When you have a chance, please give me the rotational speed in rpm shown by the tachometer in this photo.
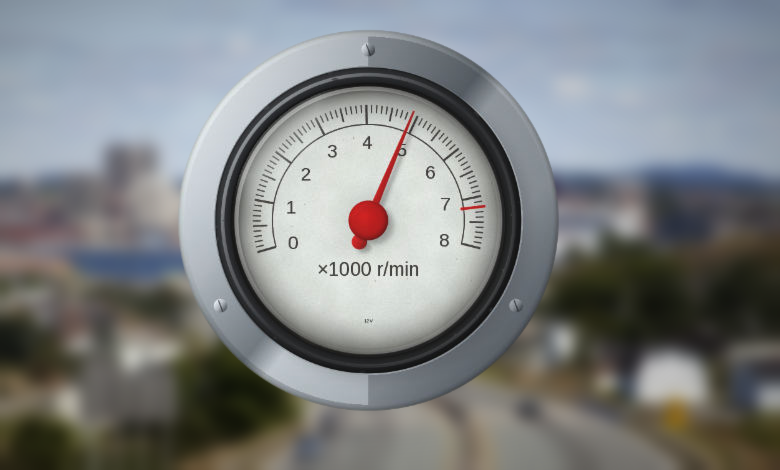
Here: 4900 rpm
